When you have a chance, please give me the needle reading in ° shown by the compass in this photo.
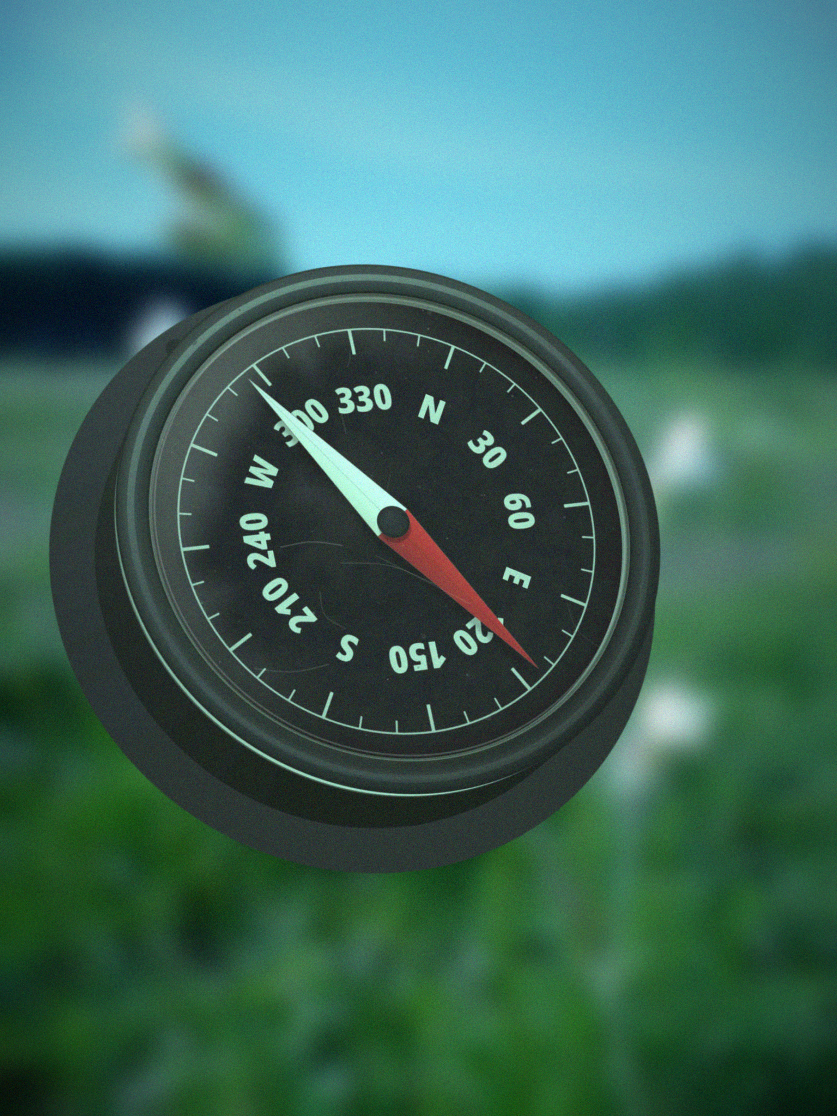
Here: 115 °
